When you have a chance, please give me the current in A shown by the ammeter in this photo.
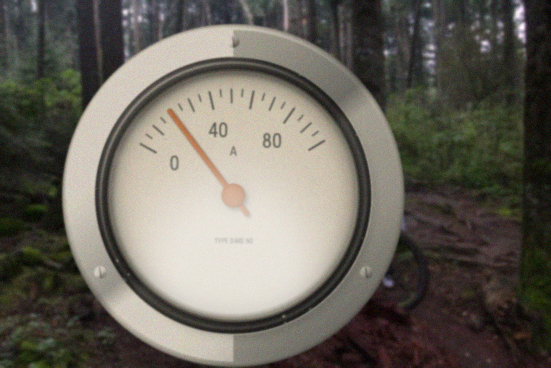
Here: 20 A
